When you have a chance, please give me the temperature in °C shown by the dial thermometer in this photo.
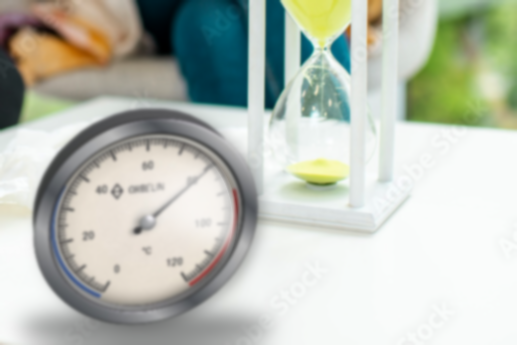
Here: 80 °C
